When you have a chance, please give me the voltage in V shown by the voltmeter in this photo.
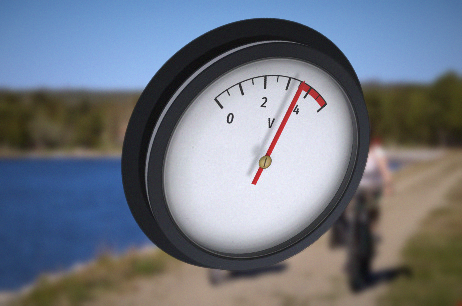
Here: 3.5 V
